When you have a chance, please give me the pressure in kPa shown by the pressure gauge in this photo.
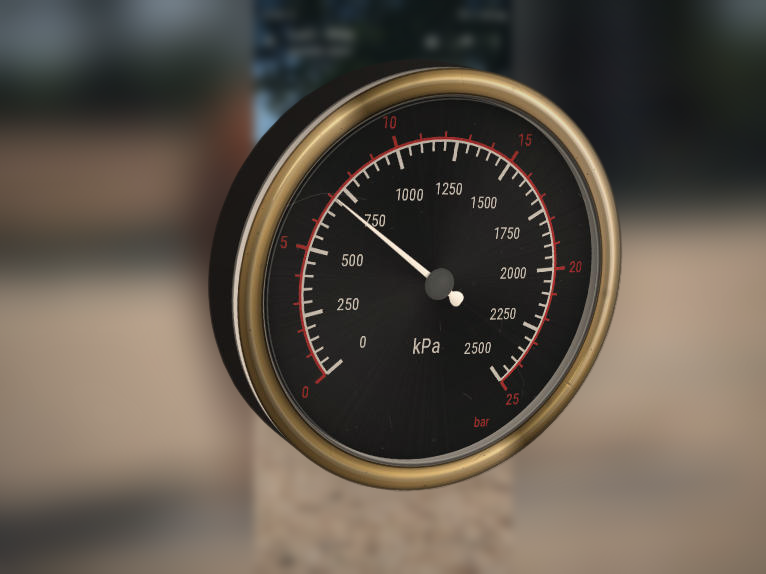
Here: 700 kPa
